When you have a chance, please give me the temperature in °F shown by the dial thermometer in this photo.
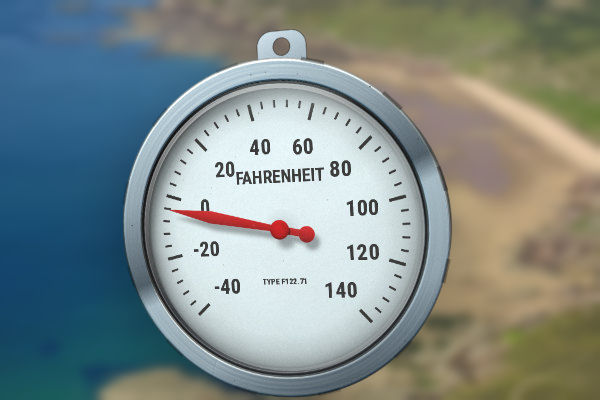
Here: -4 °F
